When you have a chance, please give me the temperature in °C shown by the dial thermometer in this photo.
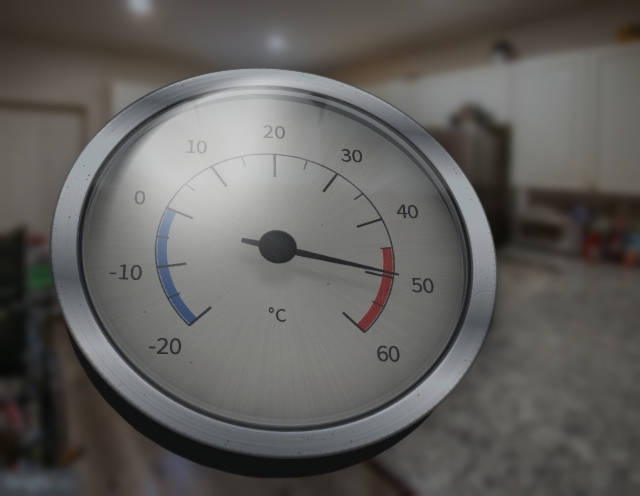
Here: 50 °C
